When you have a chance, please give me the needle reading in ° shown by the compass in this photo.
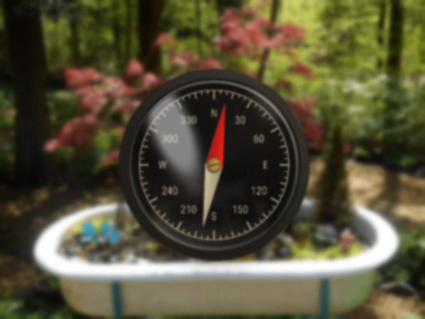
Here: 10 °
